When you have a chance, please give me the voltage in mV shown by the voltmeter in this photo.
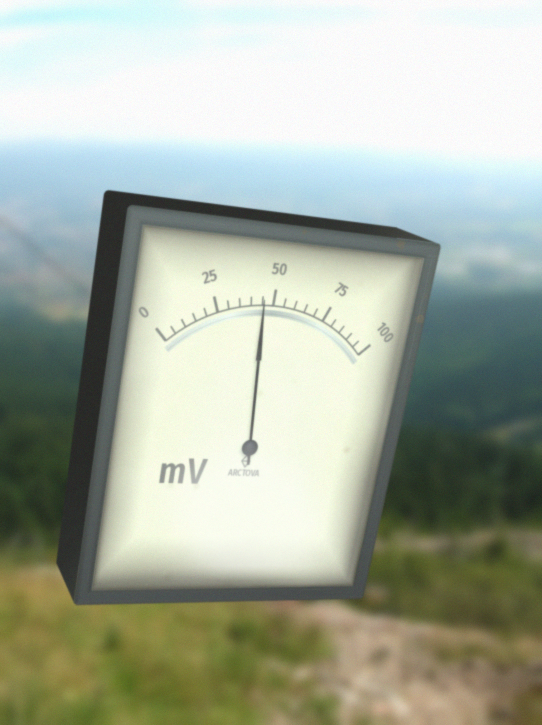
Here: 45 mV
